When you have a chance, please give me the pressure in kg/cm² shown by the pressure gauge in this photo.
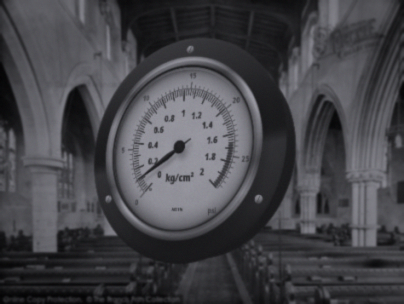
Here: 0.1 kg/cm²
